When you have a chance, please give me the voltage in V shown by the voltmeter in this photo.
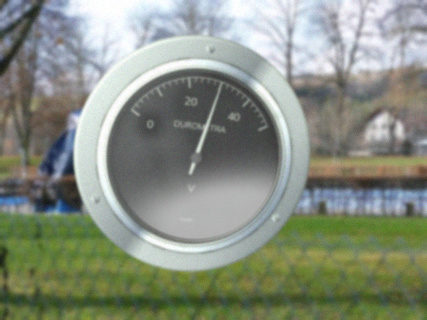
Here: 30 V
